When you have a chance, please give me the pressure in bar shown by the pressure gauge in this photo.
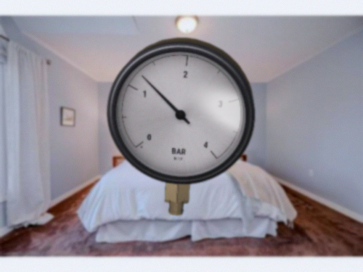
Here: 1.25 bar
